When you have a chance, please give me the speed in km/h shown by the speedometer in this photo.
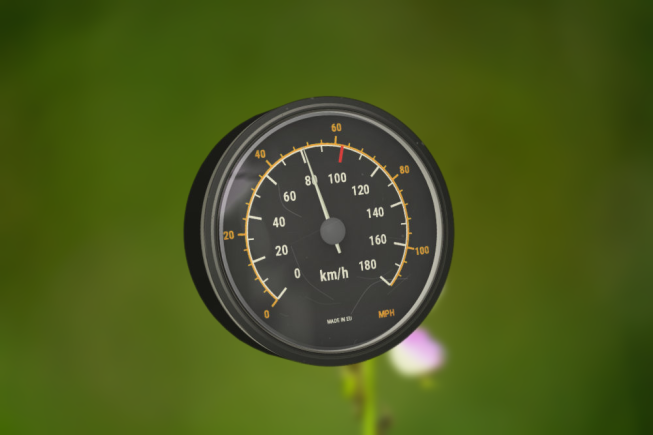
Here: 80 km/h
